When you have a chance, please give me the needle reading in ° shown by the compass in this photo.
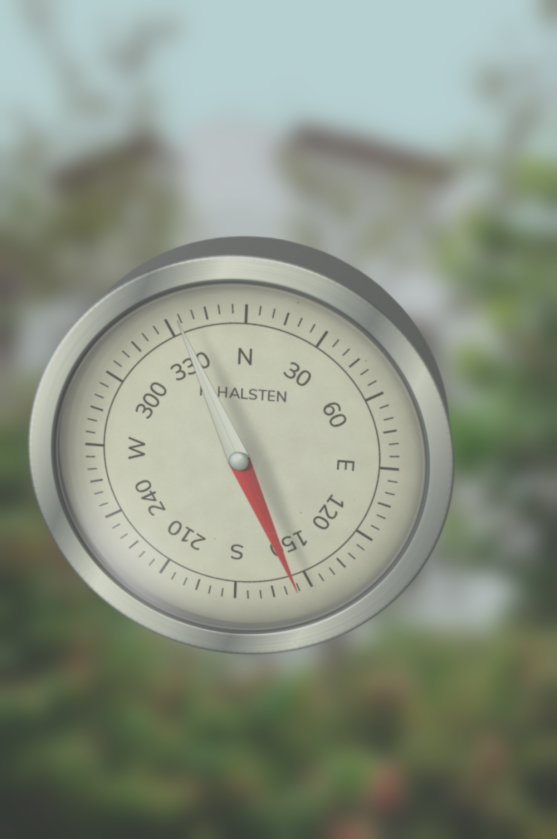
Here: 155 °
